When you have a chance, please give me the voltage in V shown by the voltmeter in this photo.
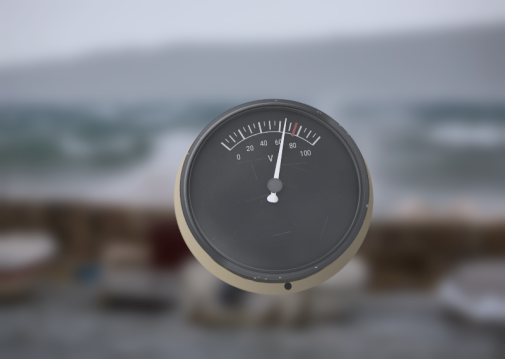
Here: 65 V
